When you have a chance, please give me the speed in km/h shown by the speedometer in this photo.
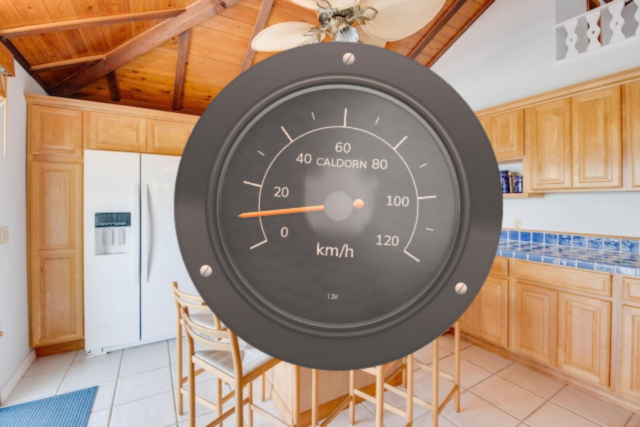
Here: 10 km/h
